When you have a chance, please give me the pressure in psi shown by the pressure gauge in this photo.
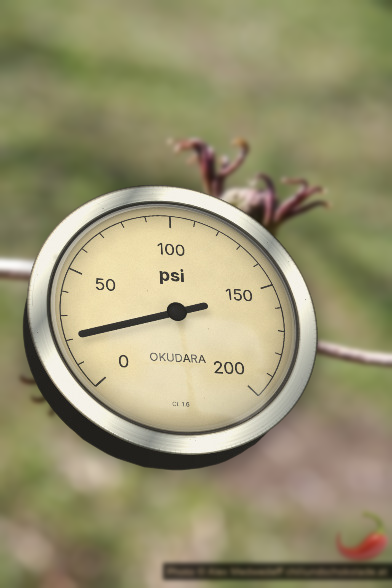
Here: 20 psi
